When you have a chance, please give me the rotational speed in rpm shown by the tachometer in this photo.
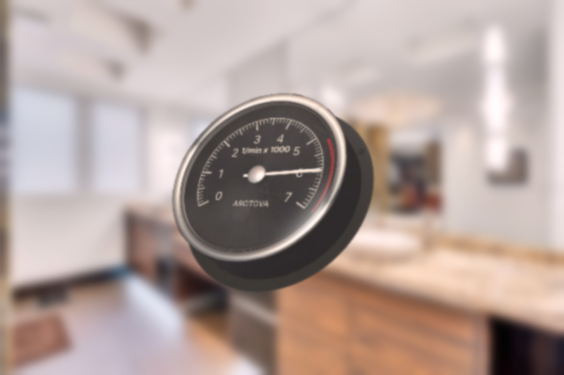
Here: 6000 rpm
